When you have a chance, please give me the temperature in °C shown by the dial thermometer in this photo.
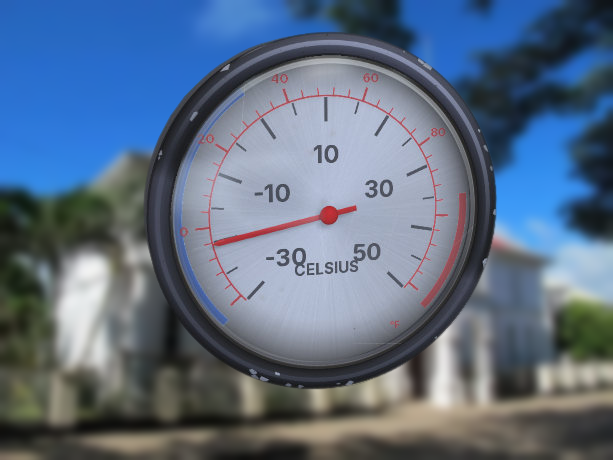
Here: -20 °C
